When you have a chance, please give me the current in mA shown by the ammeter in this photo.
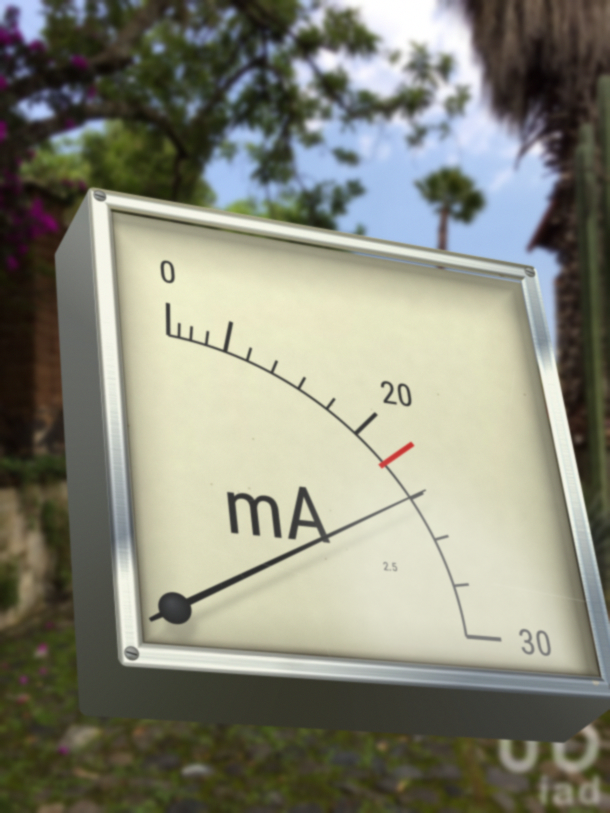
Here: 24 mA
